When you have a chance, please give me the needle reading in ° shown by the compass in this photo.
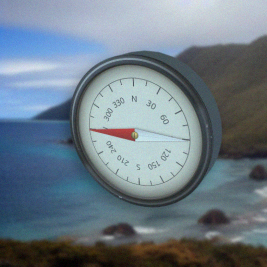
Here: 270 °
